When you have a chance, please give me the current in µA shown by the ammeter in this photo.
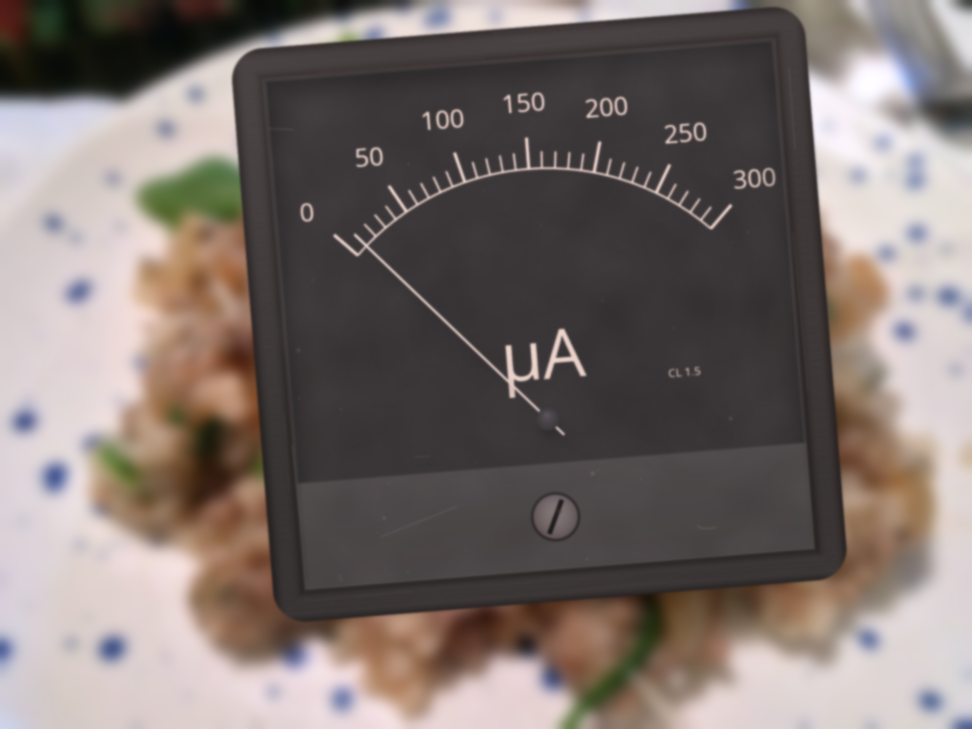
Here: 10 µA
